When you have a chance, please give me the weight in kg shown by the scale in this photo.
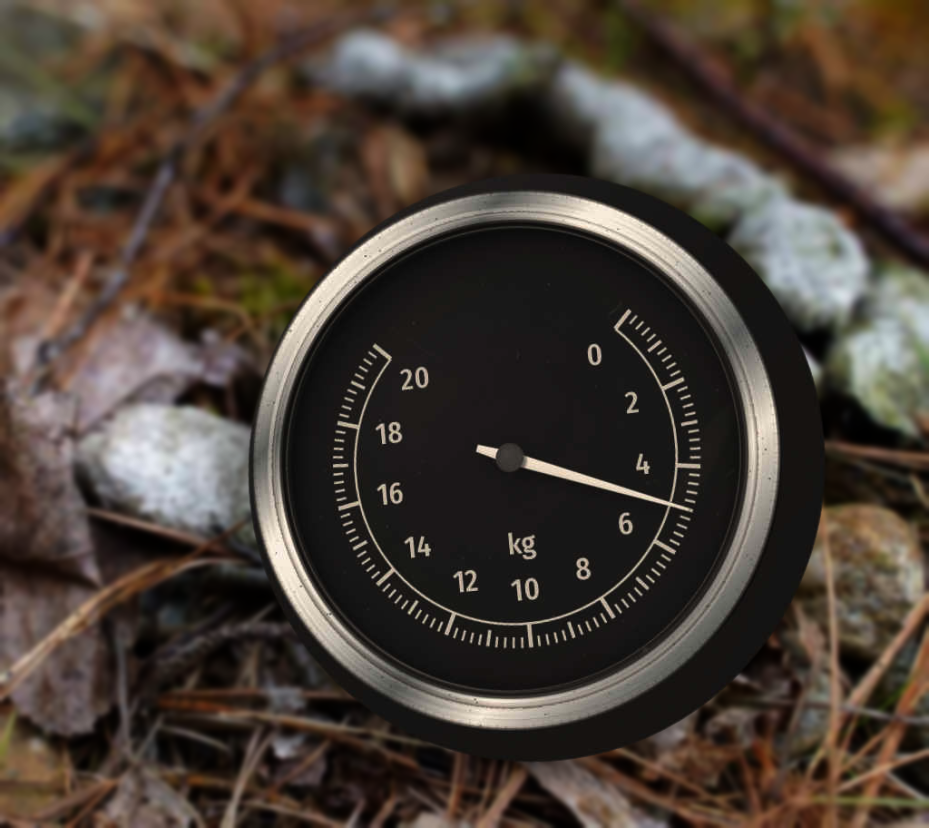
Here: 5 kg
